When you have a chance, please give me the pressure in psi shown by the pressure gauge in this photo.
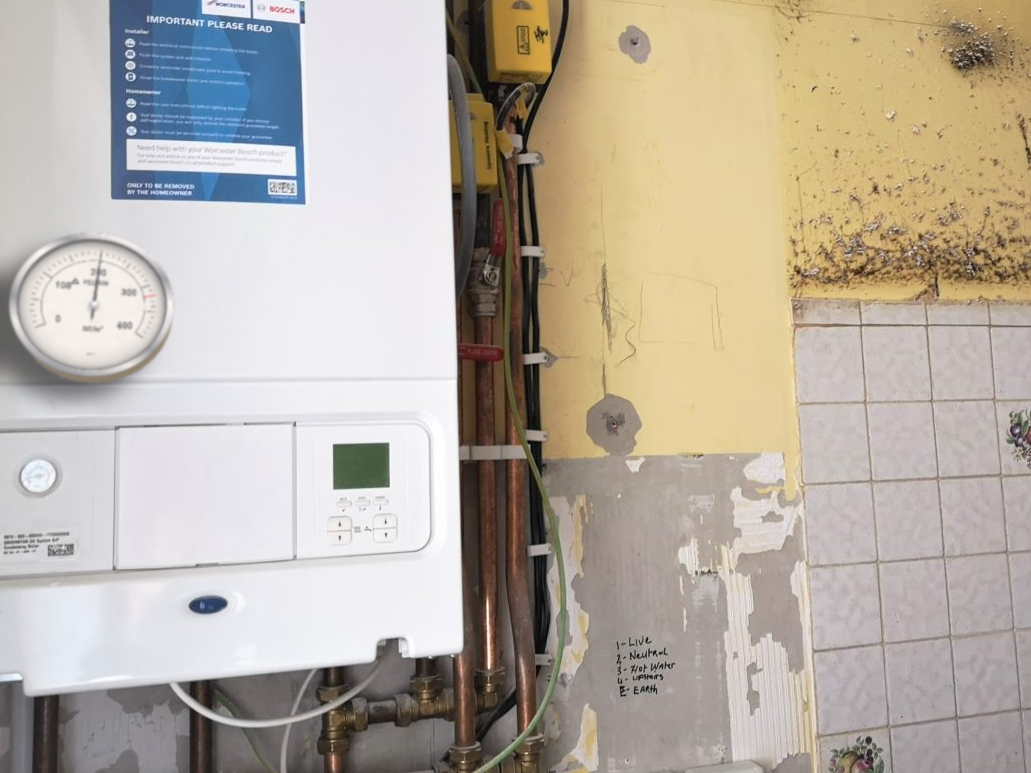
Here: 200 psi
